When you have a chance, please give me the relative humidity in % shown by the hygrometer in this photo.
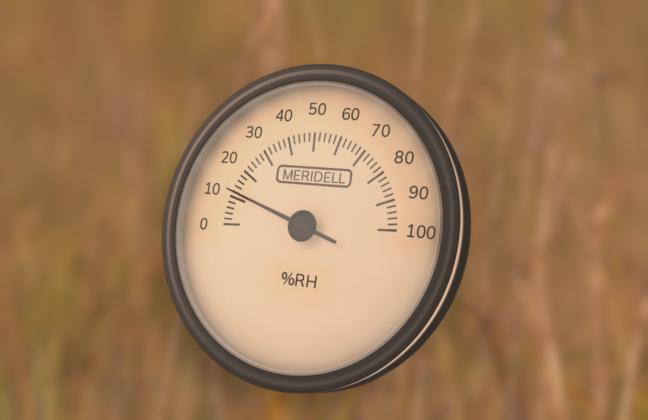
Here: 12 %
